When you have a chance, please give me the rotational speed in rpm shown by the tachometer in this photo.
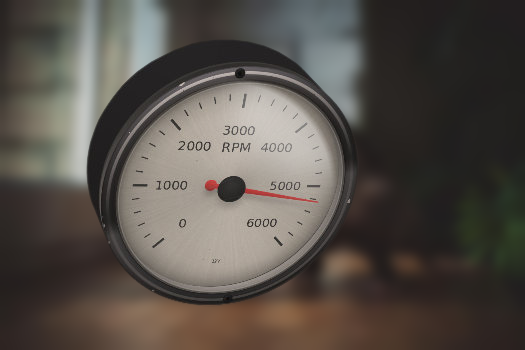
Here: 5200 rpm
